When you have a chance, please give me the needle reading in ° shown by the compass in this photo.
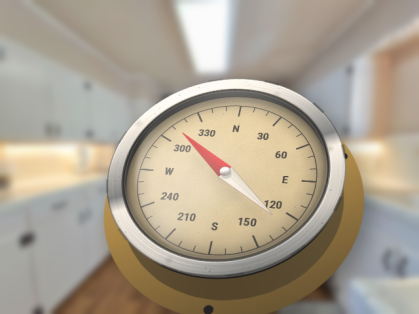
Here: 310 °
